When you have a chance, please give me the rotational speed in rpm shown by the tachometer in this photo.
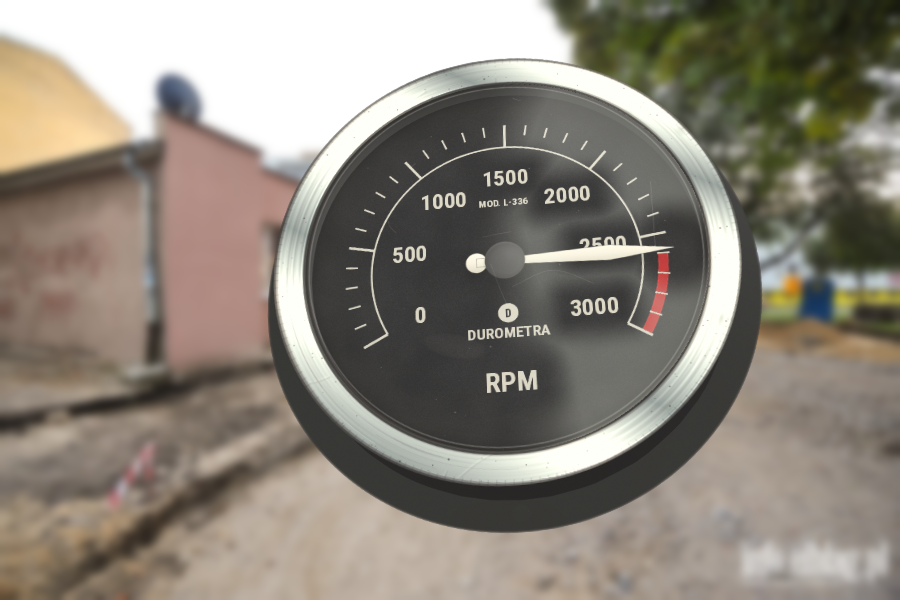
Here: 2600 rpm
